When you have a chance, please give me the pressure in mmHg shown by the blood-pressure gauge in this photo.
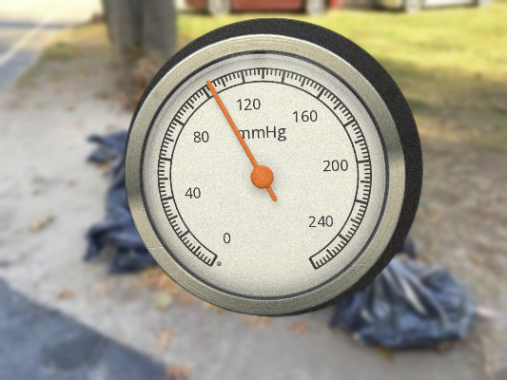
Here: 104 mmHg
